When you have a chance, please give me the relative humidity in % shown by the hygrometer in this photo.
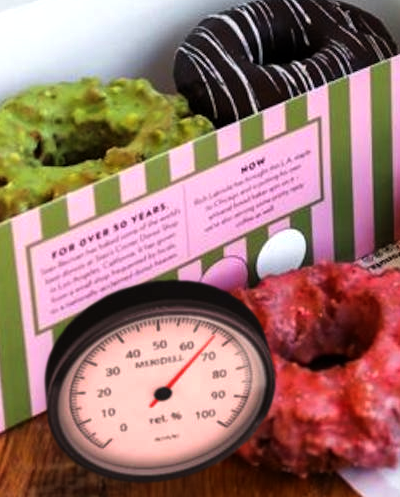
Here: 65 %
